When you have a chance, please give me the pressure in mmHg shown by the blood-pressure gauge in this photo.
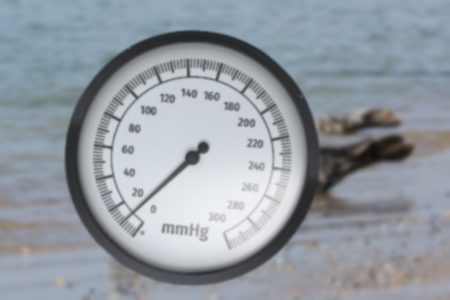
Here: 10 mmHg
